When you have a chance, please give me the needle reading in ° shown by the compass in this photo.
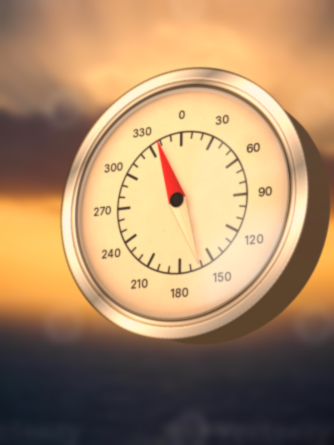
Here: 340 °
